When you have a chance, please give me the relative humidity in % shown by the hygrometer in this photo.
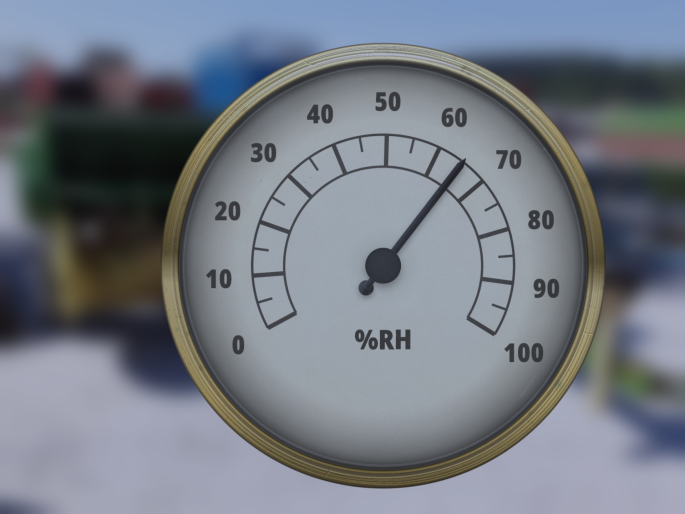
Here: 65 %
